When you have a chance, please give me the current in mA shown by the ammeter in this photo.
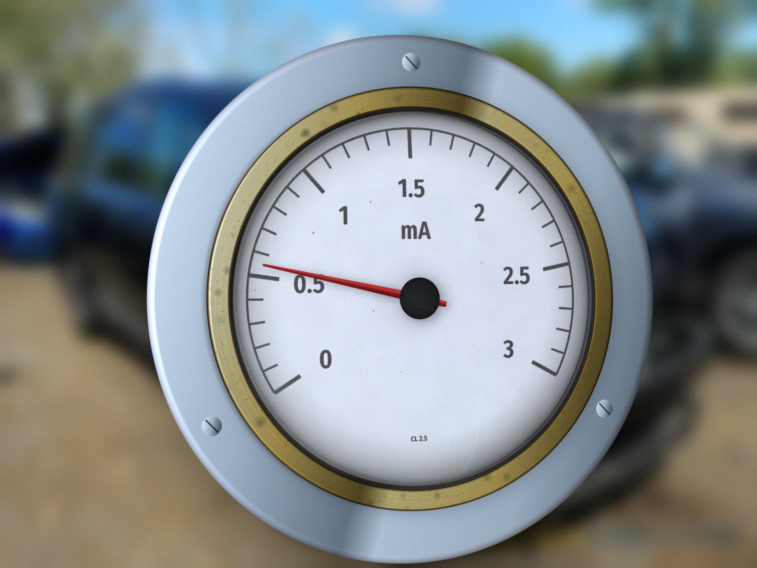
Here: 0.55 mA
